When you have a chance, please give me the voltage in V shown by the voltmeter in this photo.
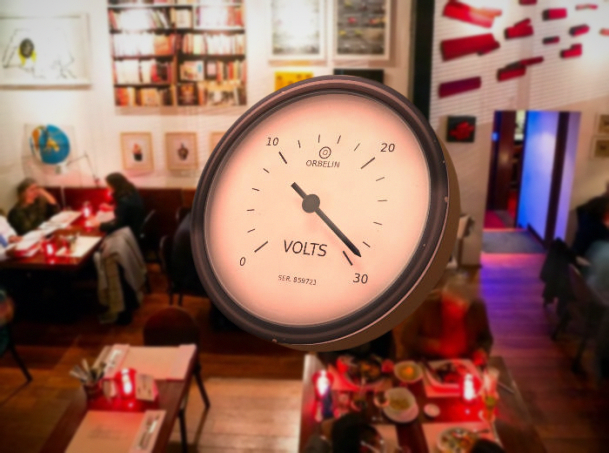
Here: 29 V
